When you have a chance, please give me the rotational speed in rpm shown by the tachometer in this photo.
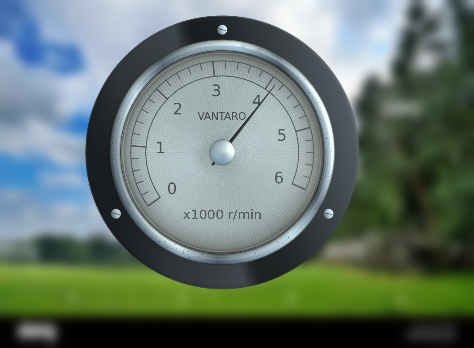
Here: 4100 rpm
